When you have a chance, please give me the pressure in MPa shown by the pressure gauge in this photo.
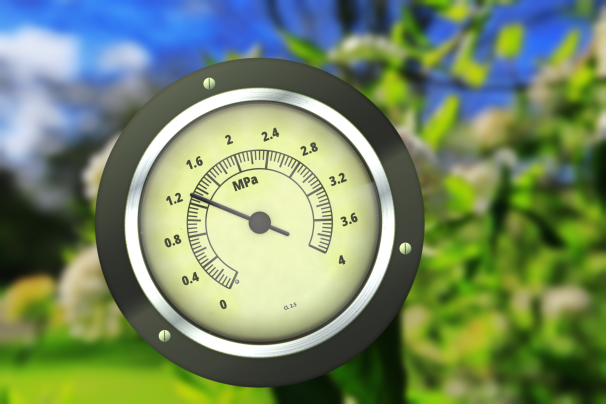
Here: 1.3 MPa
